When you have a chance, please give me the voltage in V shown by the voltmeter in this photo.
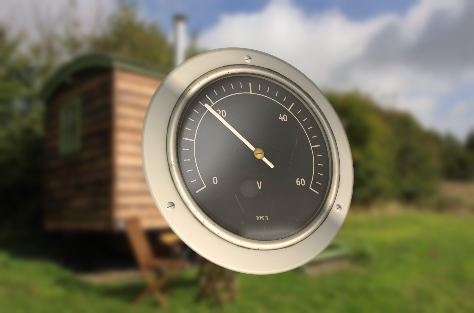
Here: 18 V
